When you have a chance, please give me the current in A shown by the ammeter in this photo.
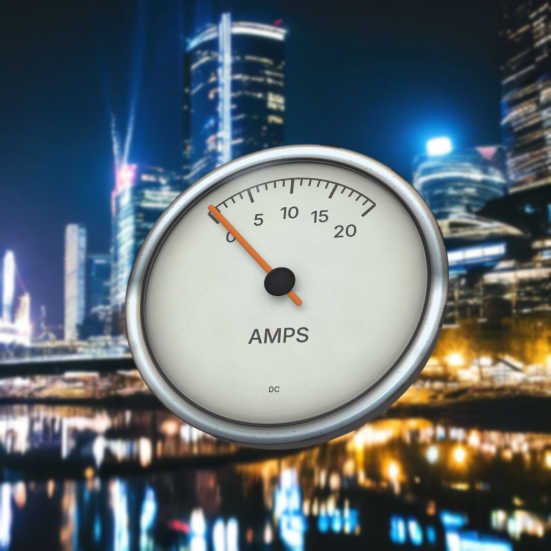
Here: 0.5 A
